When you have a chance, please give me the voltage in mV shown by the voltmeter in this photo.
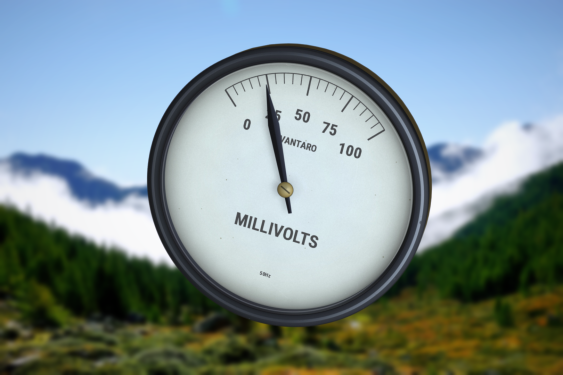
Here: 25 mV
